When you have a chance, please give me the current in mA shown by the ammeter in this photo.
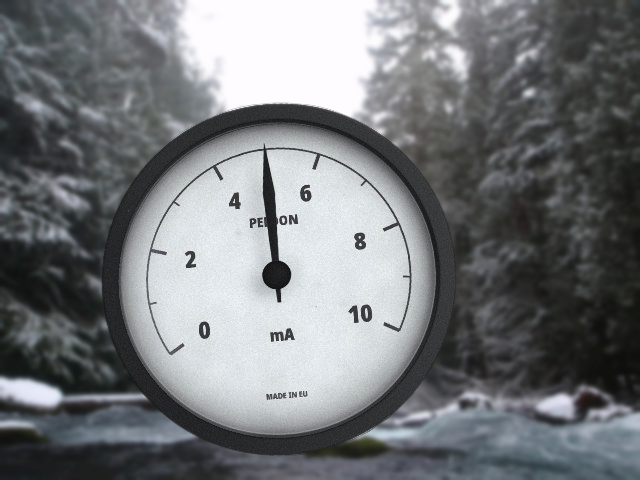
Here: 5 mA
